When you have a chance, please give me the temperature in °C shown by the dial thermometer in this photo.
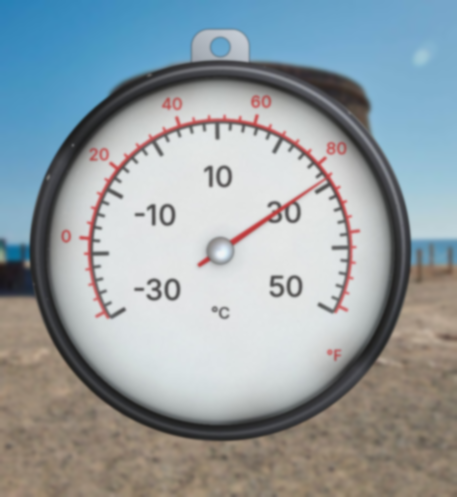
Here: 29 °C
